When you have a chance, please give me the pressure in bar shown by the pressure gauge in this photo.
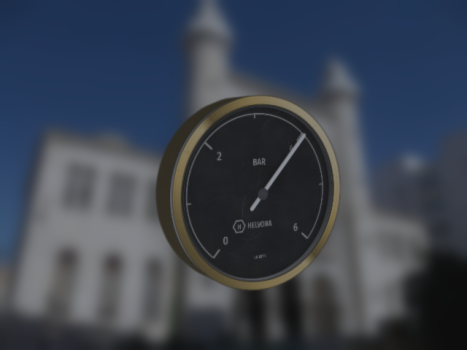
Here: 4 bar
